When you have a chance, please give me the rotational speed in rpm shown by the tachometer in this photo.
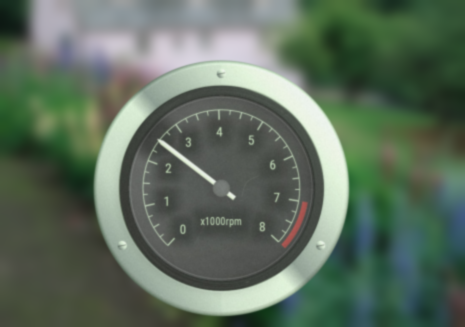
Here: 2500 rpm
